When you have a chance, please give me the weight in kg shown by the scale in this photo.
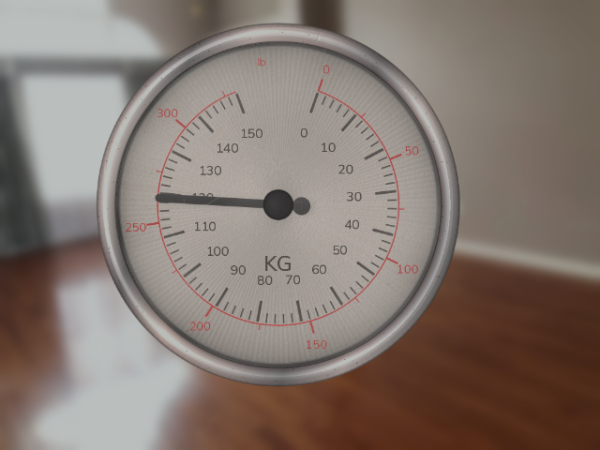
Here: 119 kg
